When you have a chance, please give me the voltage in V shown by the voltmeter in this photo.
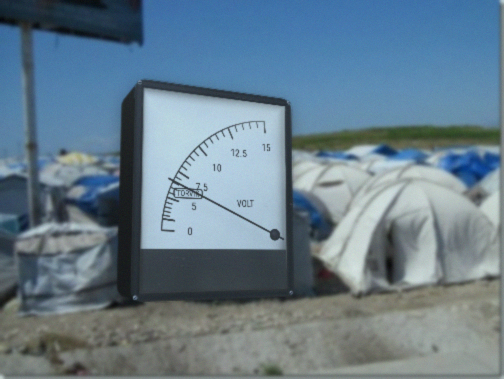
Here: 6.5 V
